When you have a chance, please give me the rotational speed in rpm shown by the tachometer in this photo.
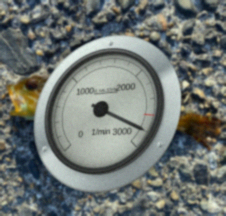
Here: 2800 rpm
